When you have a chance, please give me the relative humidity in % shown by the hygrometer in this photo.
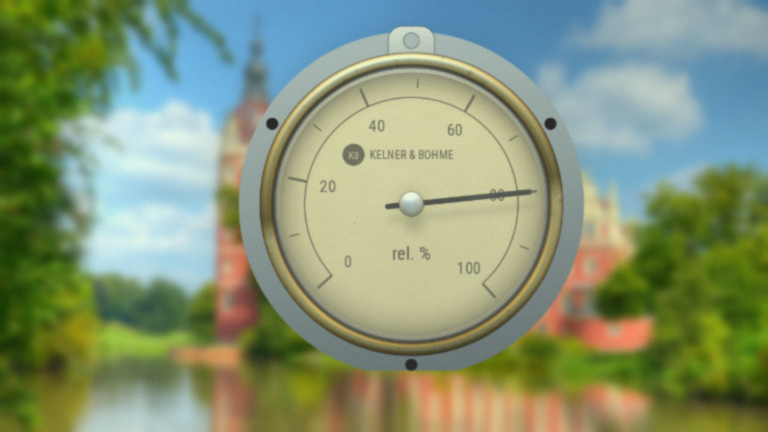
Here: 80 %
